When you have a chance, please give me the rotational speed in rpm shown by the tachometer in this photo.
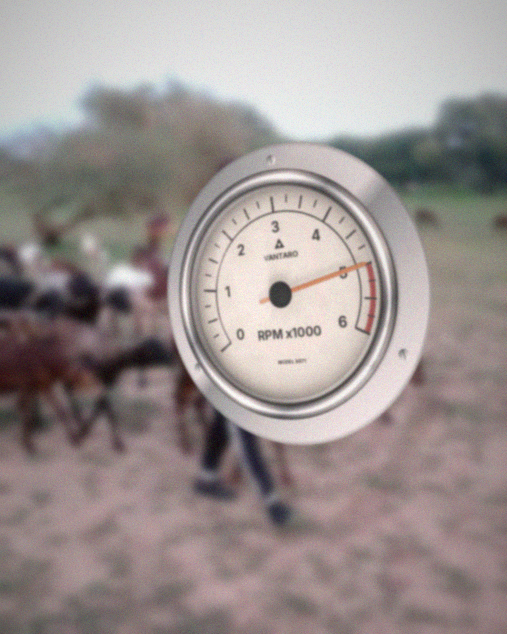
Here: 5000 rpm
